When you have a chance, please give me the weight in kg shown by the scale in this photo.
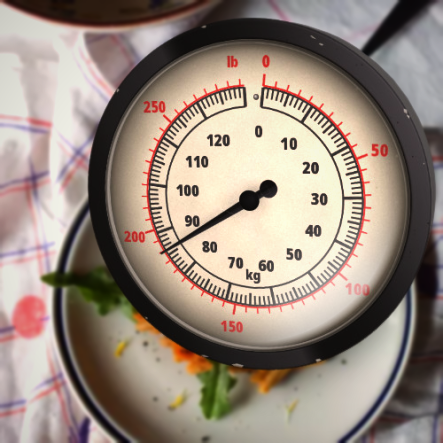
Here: 86 kg
